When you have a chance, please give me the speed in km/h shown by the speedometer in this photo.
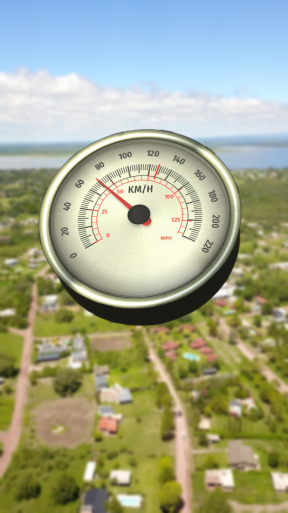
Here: 70 km/h
